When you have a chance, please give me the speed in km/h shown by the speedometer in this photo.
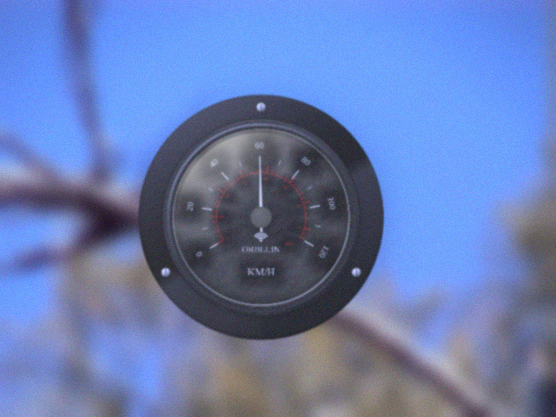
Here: 60 km/h
